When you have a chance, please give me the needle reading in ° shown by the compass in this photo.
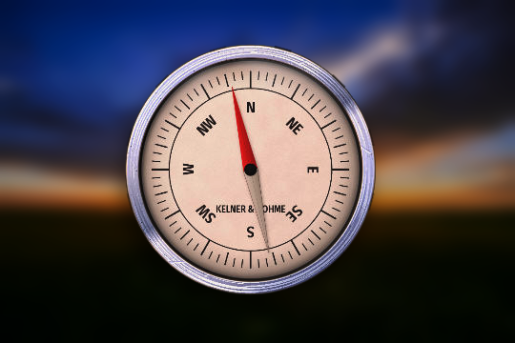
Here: 347.5 °
